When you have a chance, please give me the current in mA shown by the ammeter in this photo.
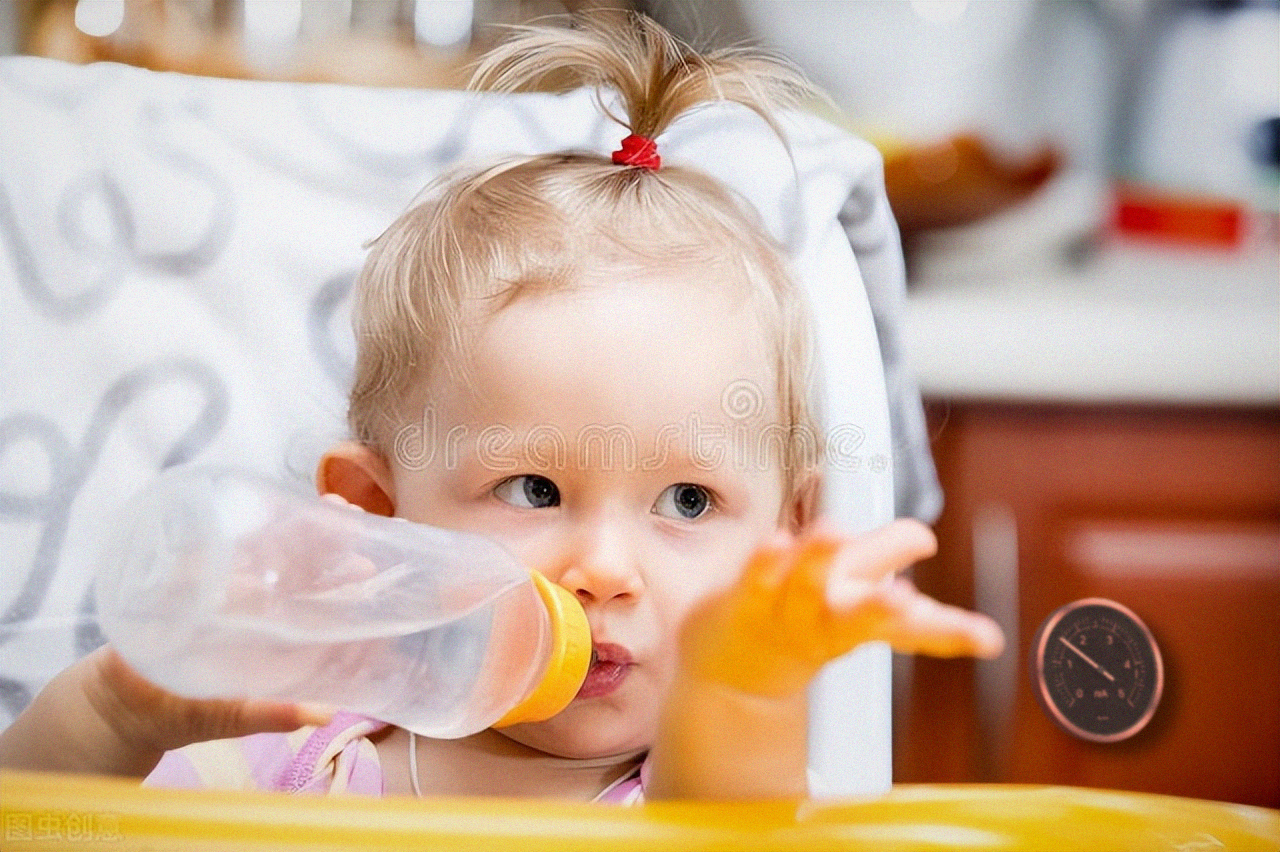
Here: 1.5 mA
